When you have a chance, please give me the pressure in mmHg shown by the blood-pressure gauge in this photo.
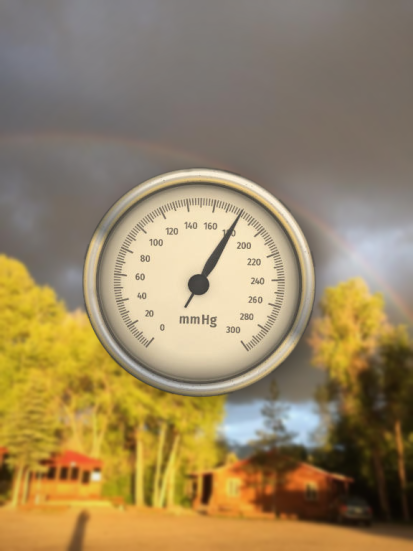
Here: 180 mmHg
